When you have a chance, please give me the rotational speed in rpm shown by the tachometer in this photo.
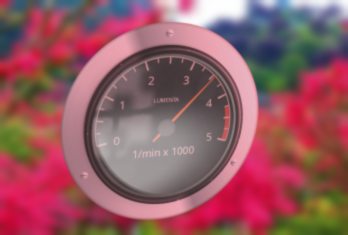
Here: 3500 rpm
